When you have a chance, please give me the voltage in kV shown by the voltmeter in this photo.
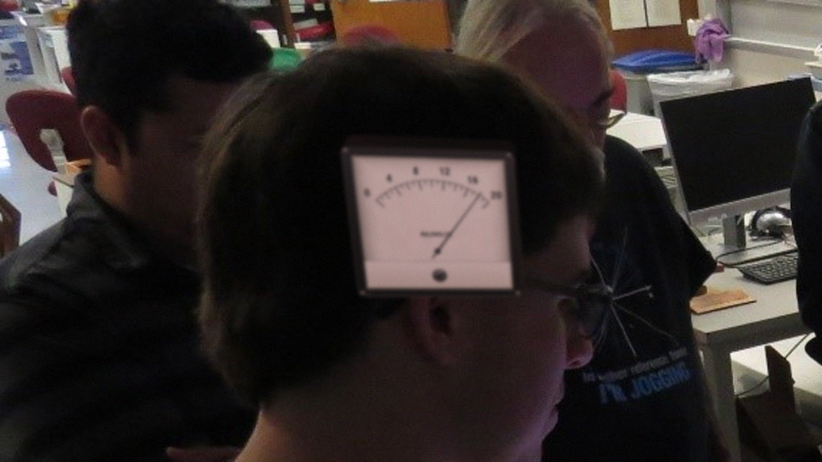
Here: 18 kV
